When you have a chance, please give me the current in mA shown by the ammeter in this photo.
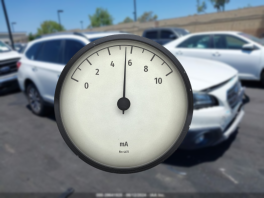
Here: 5.5 mA
